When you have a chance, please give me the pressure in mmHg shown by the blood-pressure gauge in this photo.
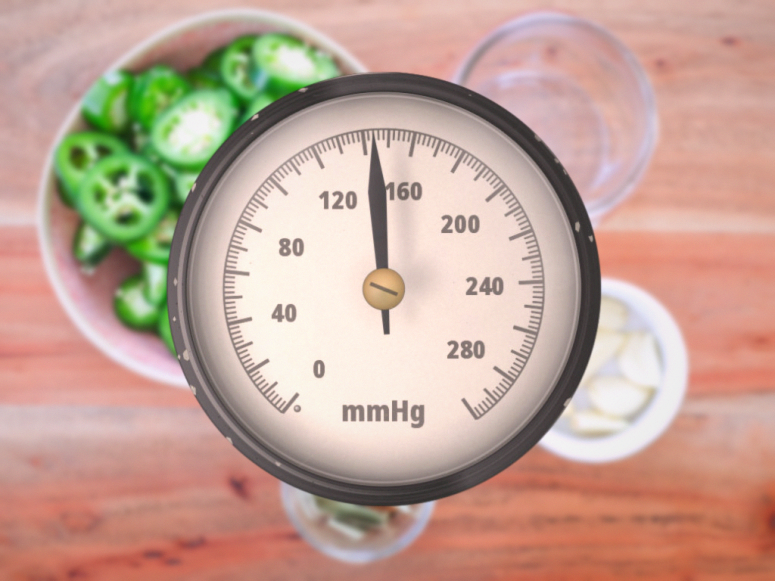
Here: 144 mmHg
